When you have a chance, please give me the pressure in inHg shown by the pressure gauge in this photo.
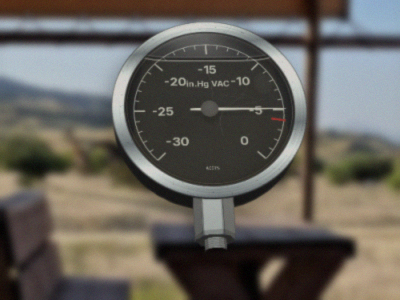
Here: -5 inHg
